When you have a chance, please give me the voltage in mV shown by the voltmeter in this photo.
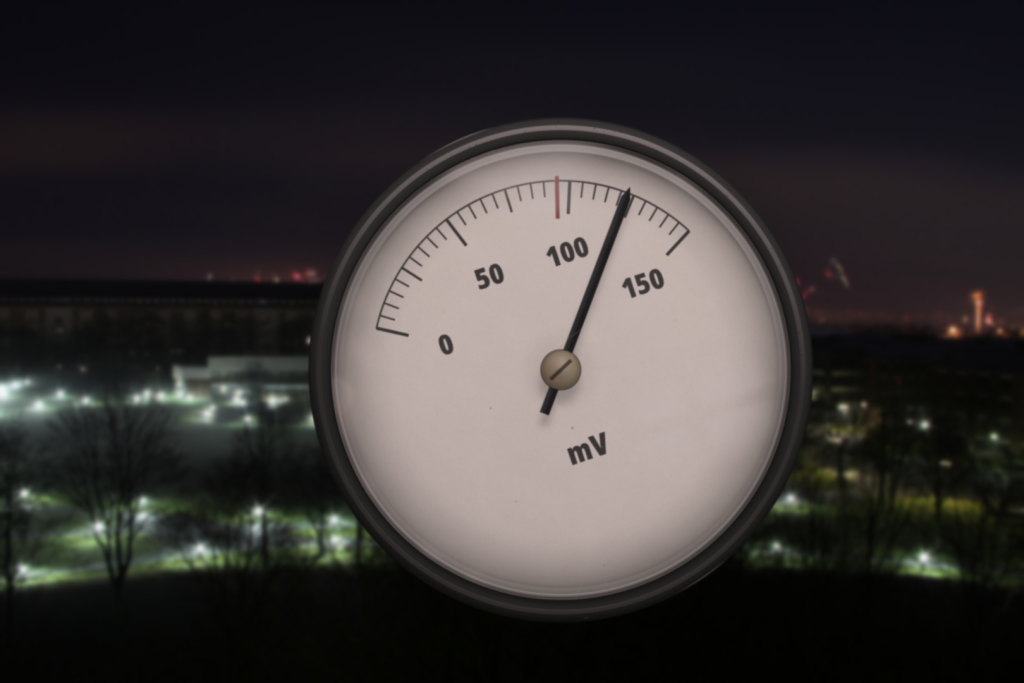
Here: 122.5 mV
